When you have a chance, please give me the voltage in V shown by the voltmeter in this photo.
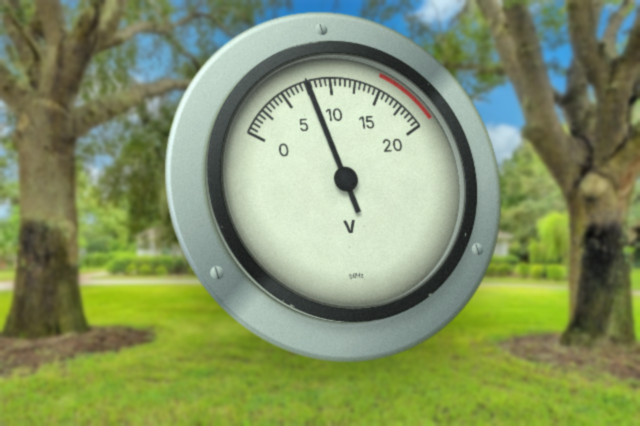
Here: 7.5 V
